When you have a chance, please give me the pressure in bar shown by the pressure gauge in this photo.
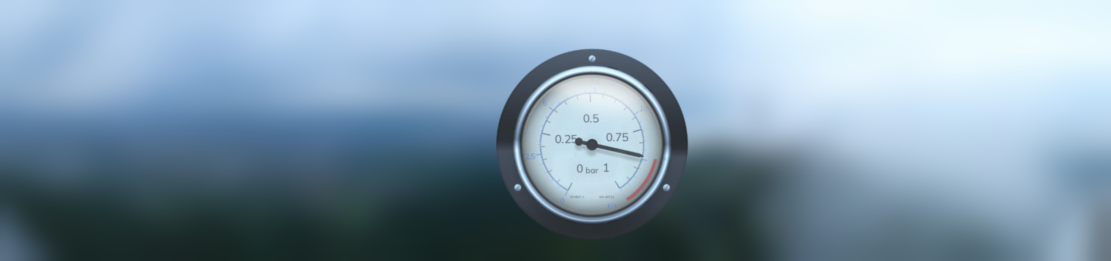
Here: 0.85 bar
